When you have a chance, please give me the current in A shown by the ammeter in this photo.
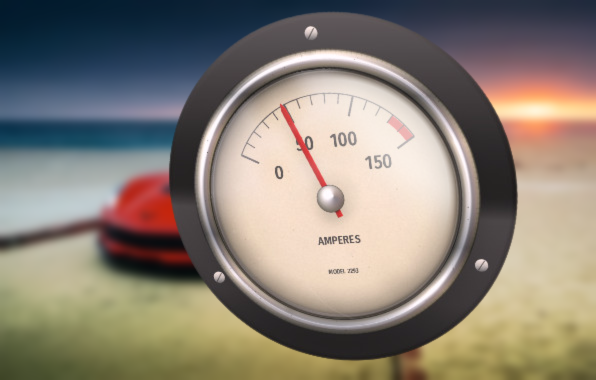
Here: 50 A
